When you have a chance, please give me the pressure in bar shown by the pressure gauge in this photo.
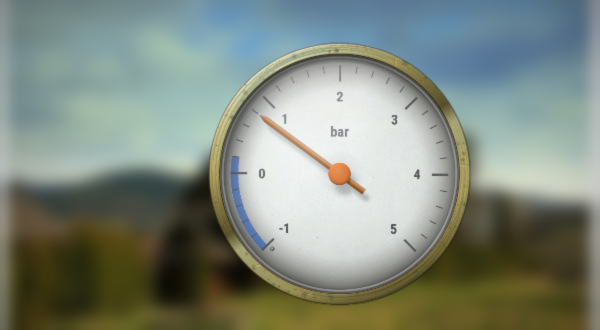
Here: 0.8 bar
